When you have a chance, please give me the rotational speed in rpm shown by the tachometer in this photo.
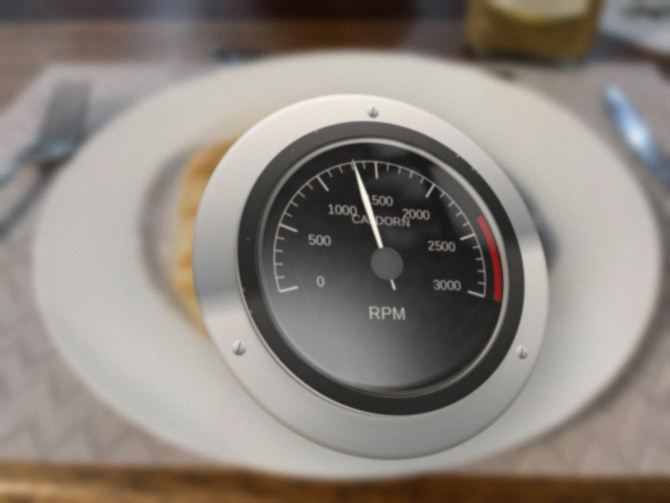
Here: 1300 rpm
